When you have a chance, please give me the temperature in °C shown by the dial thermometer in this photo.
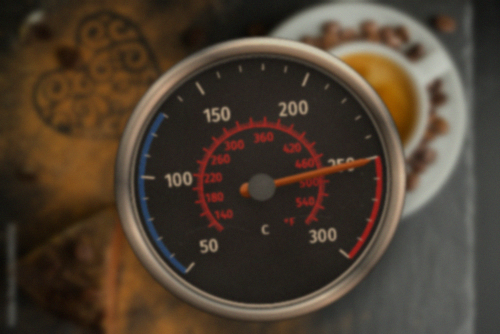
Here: 250 °C
